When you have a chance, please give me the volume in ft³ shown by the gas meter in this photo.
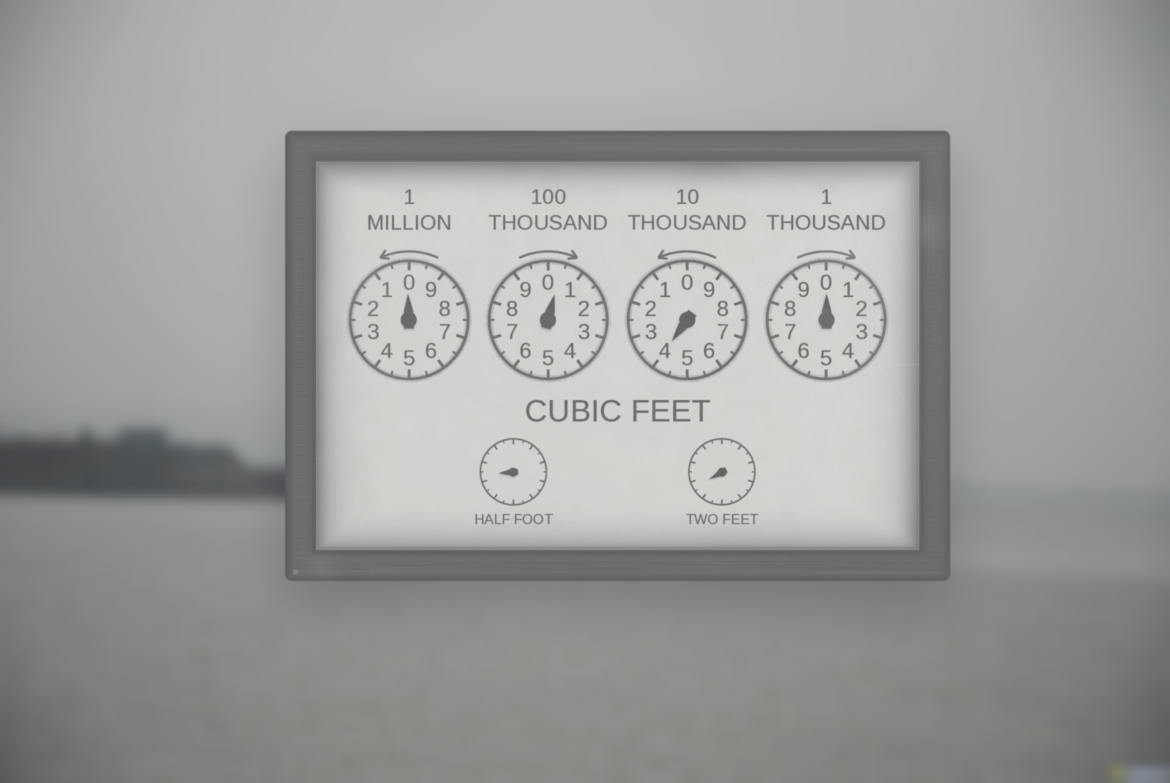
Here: 4000 ft³
